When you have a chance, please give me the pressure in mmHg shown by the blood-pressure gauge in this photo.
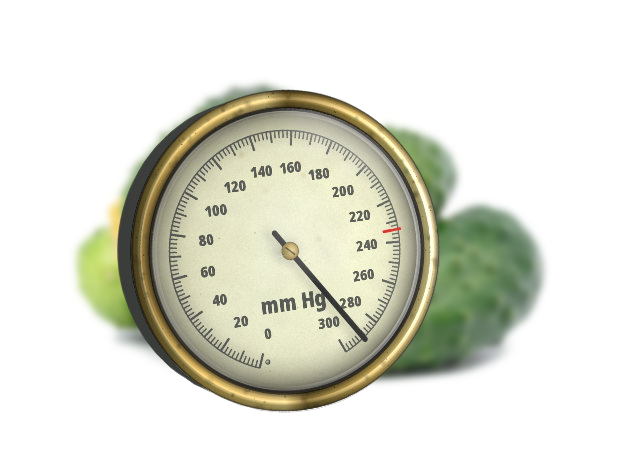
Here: 290 mmHg
